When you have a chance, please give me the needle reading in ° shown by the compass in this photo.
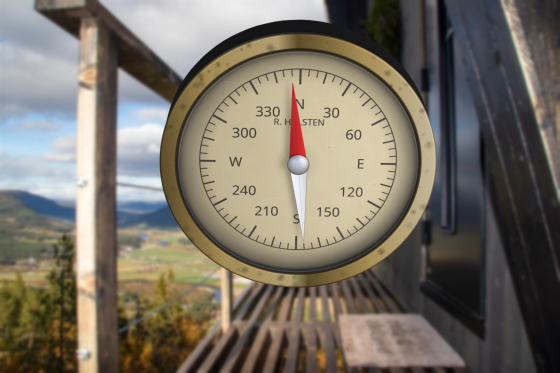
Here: 355 °
